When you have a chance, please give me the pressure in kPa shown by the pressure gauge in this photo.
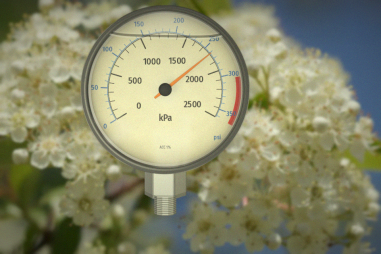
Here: 1800 kPa
